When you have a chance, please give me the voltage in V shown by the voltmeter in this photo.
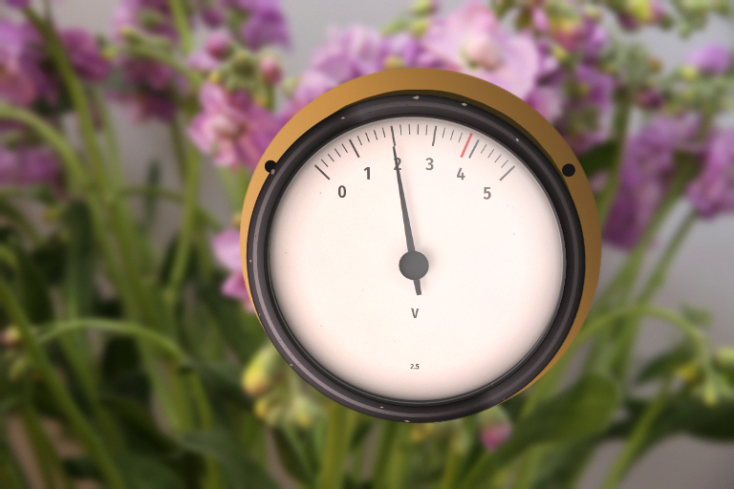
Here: 2 V
